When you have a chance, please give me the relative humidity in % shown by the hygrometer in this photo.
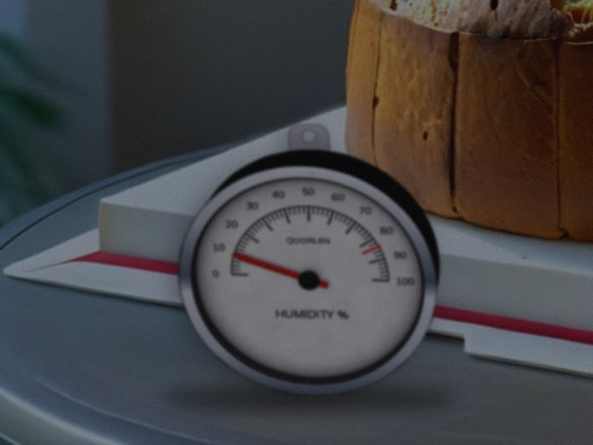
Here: 10 %
